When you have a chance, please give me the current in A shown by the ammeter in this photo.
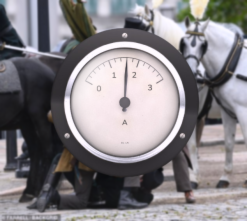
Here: 1.6 A
